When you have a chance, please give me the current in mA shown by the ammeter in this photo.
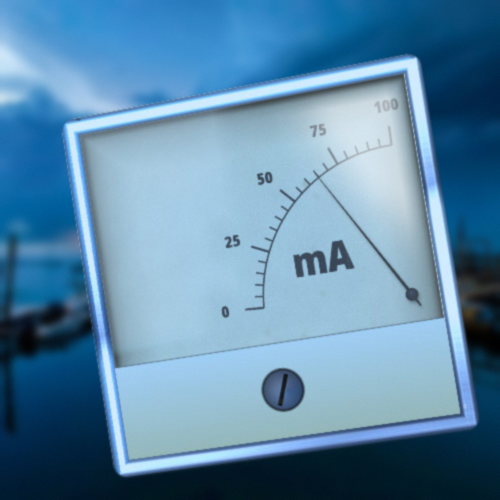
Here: 65 mA
